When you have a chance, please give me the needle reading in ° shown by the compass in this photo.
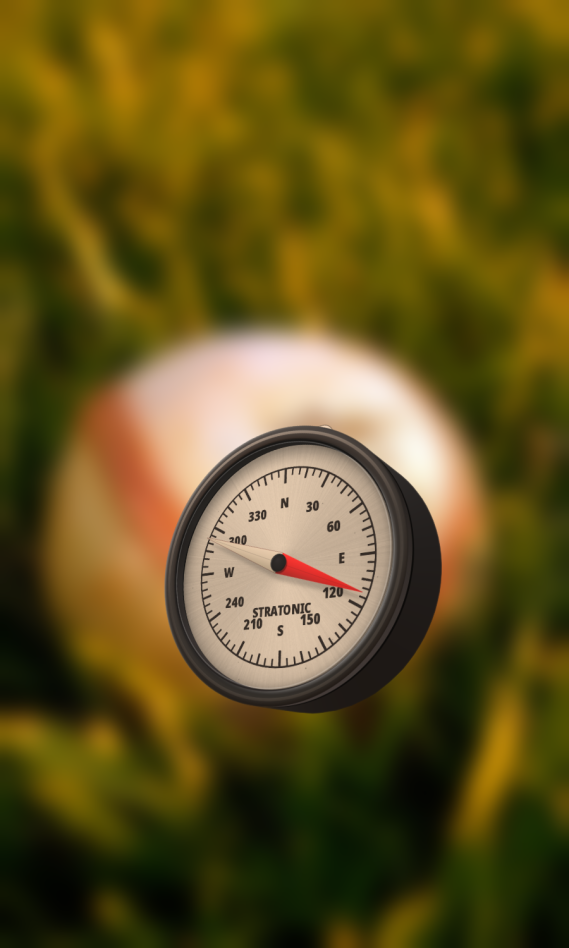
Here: 112.5 °
